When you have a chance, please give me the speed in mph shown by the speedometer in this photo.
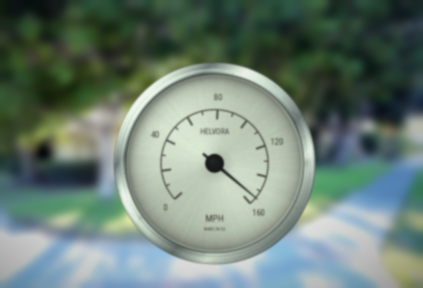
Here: 155 mph
